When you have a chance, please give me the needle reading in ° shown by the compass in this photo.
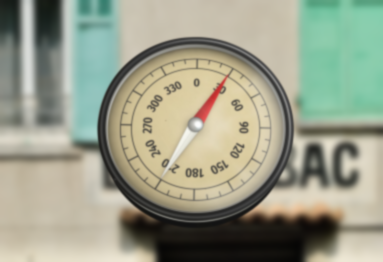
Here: 30 °
